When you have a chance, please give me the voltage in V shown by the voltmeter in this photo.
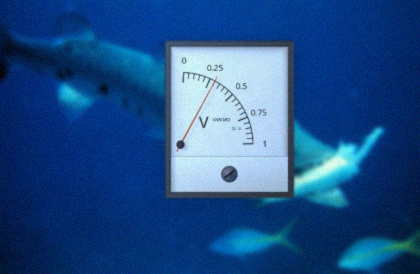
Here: 0.3 V
